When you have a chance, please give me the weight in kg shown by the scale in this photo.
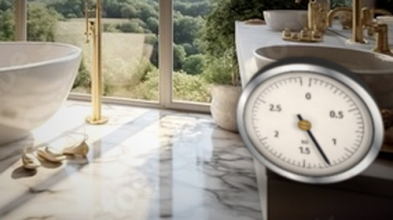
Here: 1.25 kg
